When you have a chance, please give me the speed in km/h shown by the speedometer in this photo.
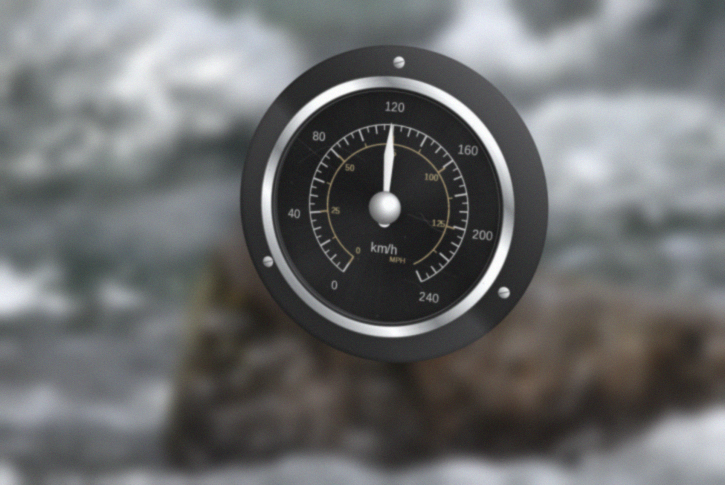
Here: 120 km/h
